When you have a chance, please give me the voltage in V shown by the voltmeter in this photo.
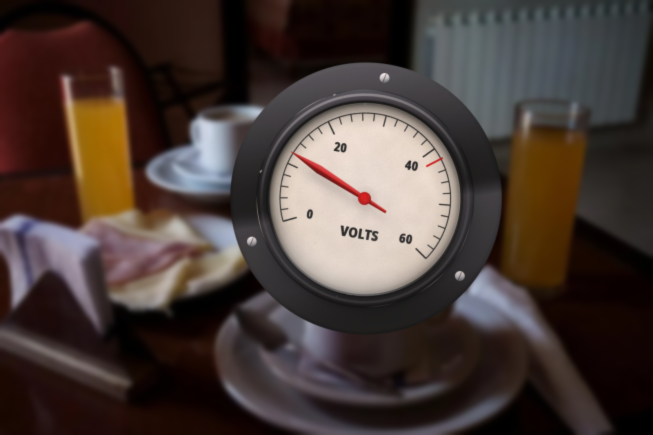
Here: 12 V
